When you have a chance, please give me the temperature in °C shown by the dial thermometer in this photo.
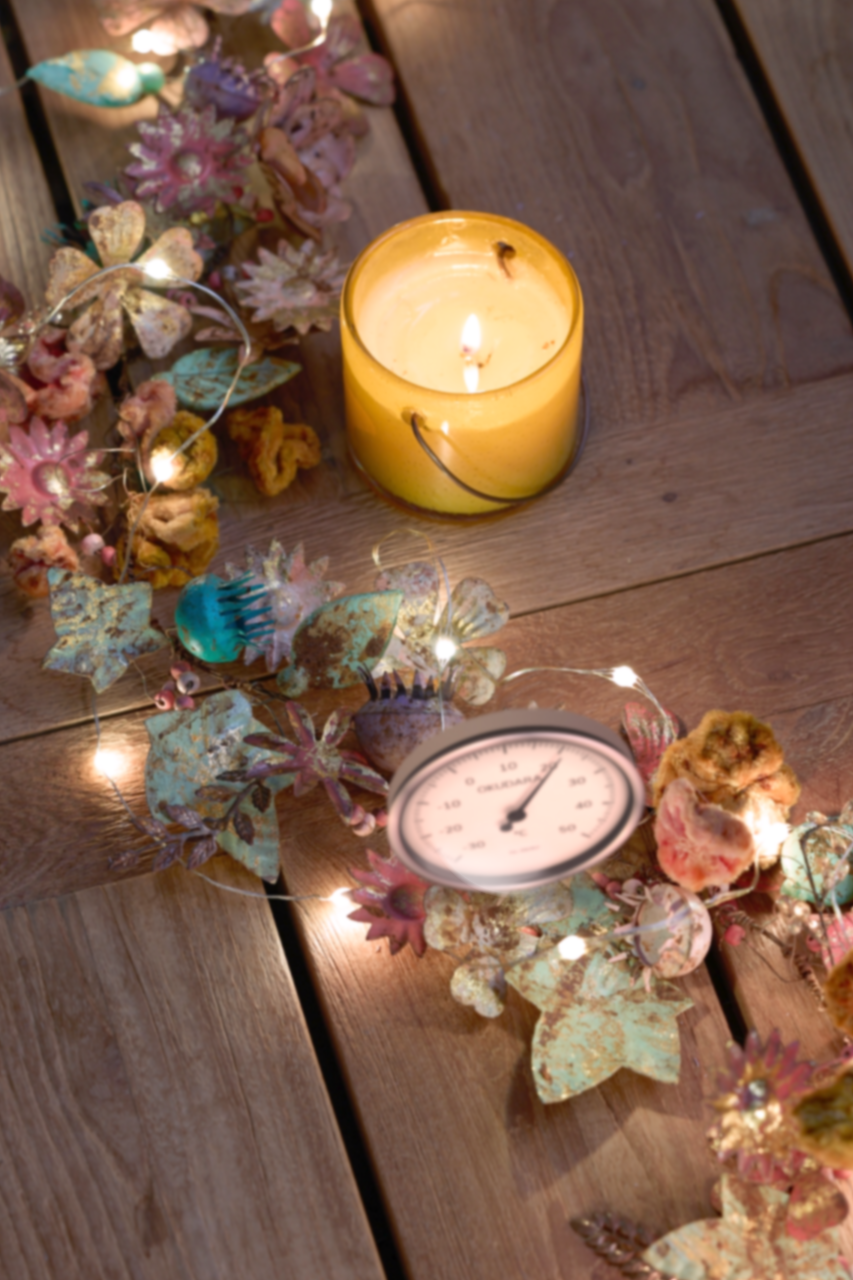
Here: 20 °C
